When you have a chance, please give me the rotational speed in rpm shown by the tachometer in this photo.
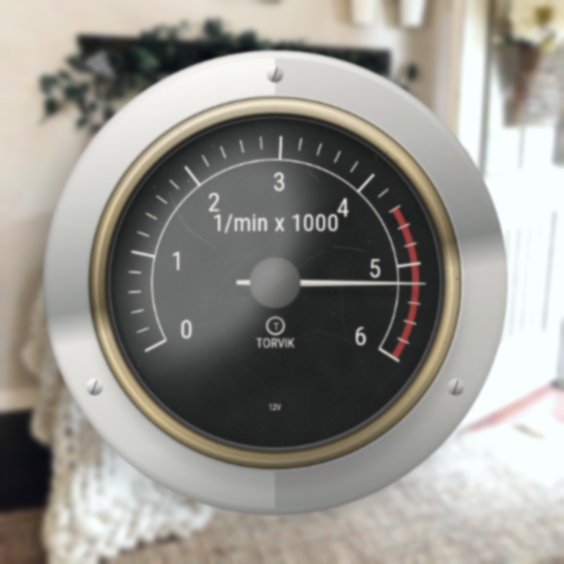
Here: 5200 rpm
